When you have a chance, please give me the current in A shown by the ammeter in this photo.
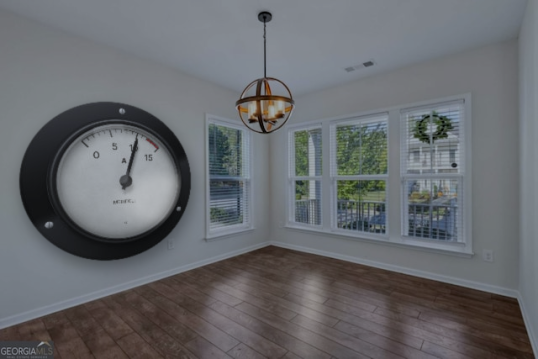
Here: 10 A
